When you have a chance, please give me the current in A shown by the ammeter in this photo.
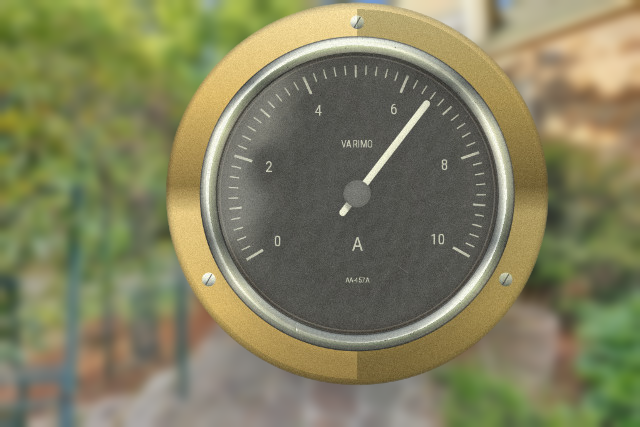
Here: 6.6 A
